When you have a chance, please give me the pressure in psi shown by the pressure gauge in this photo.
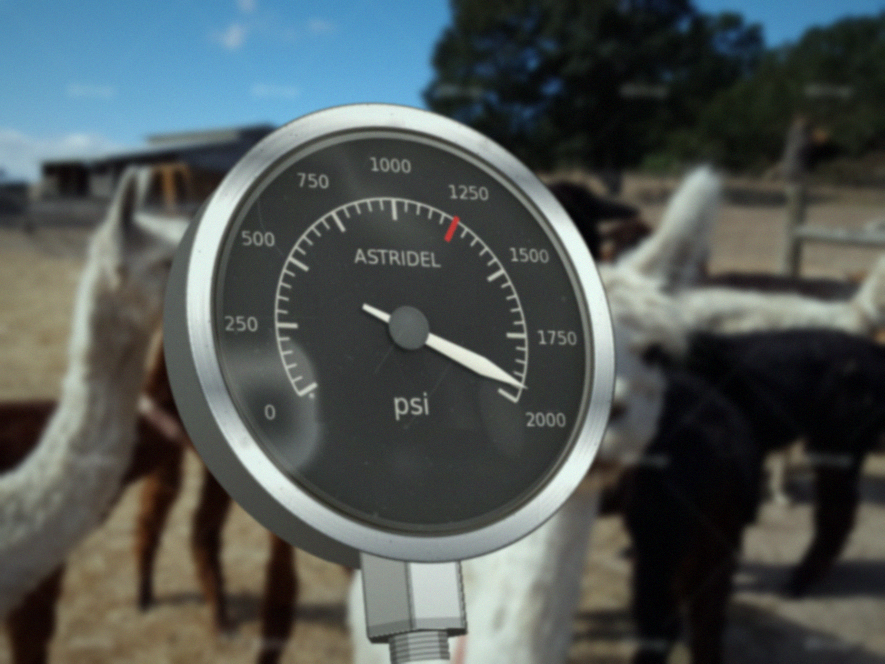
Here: 1950 psi
